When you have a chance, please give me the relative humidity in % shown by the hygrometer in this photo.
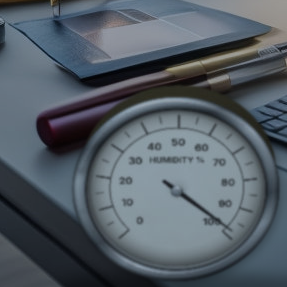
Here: 97.5 %
